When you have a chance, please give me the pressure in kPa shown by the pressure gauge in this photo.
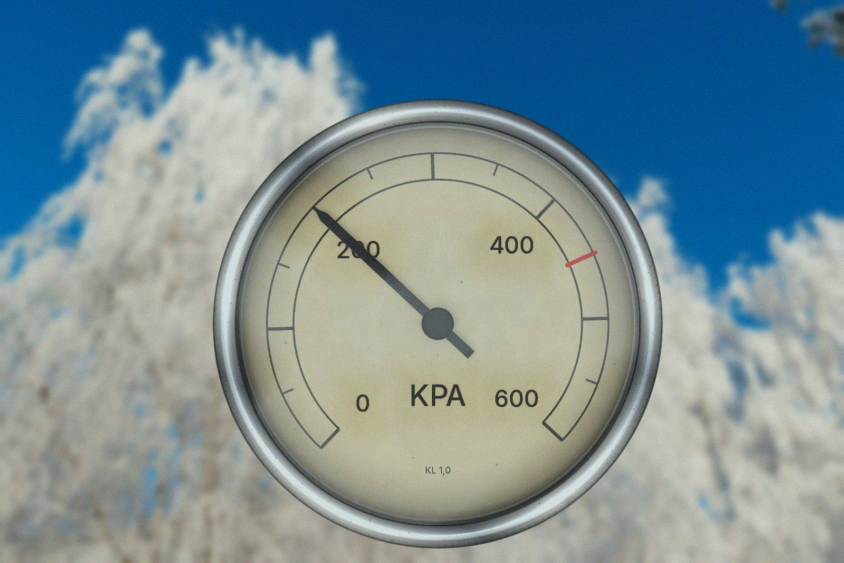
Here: 200 kPa
